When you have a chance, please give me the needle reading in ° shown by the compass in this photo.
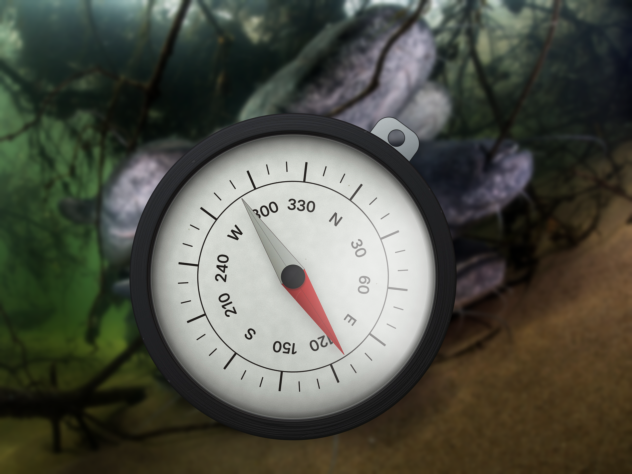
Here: 110 °
